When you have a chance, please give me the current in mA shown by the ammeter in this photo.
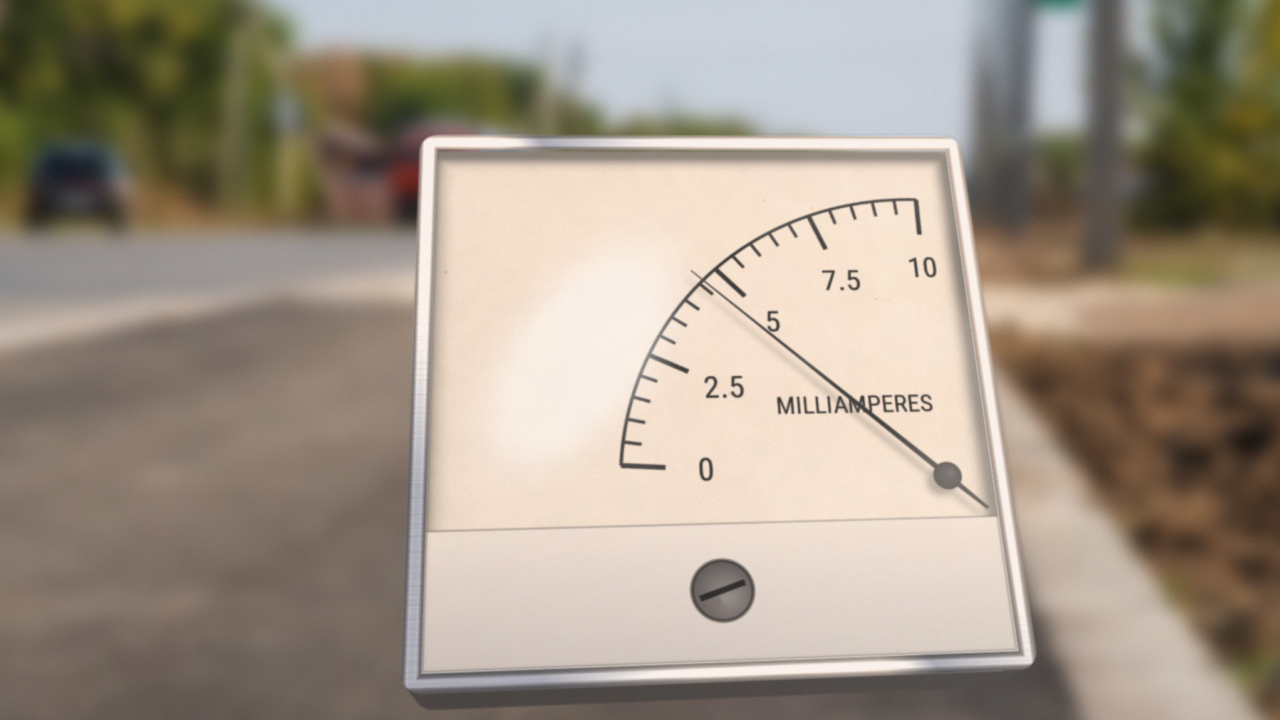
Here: 4.5 mA
